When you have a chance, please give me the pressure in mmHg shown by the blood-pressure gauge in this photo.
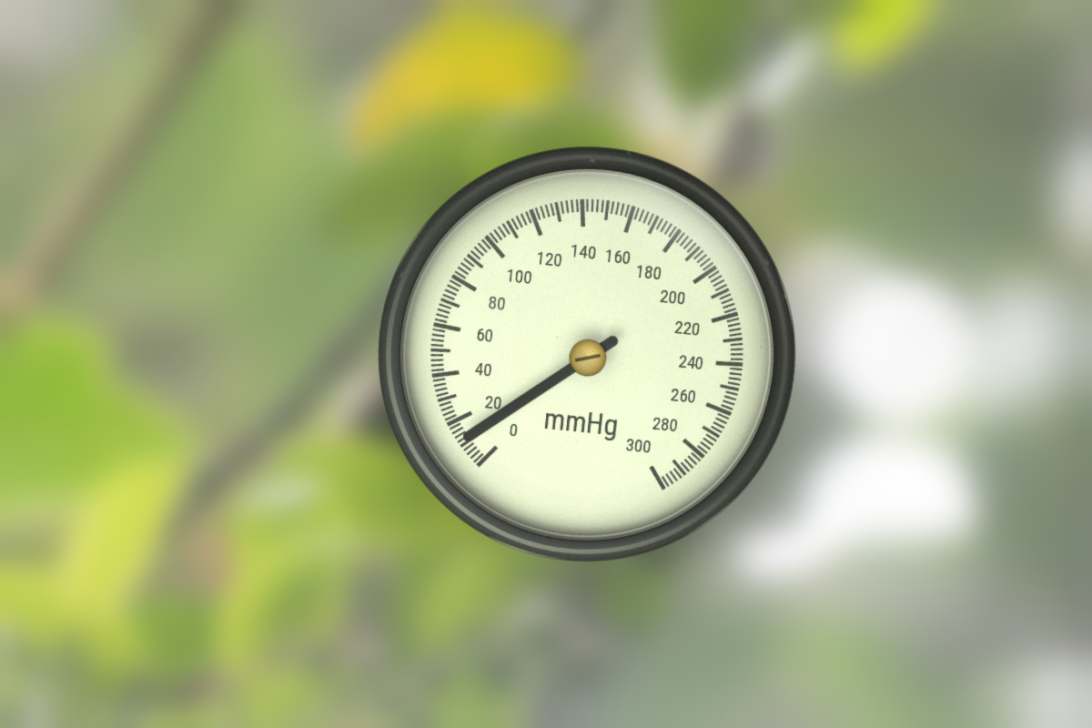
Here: 12 mmHg
